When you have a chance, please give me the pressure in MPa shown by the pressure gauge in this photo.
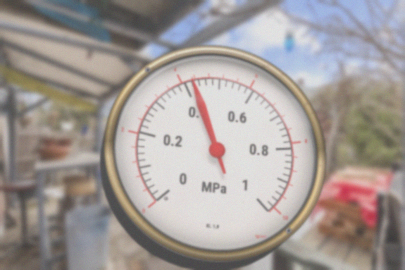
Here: 0.42 MPa
